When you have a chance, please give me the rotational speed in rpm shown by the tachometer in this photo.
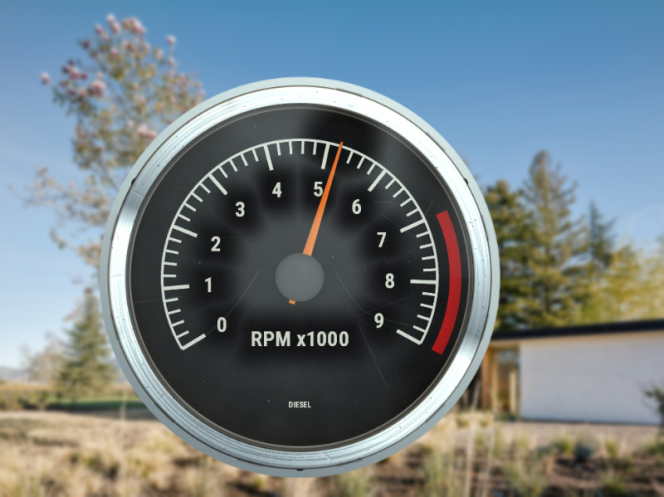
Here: 5200 rpm
